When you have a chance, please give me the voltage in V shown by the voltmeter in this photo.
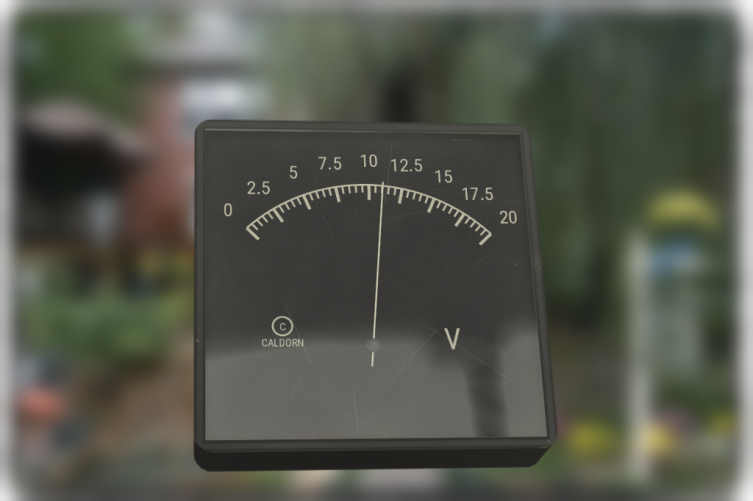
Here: 11 V
